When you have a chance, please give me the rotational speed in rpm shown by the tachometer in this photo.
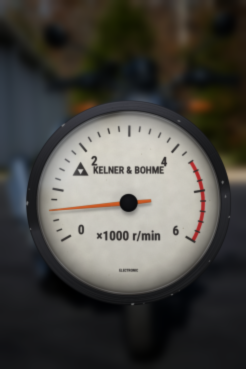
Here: 600 rpm
